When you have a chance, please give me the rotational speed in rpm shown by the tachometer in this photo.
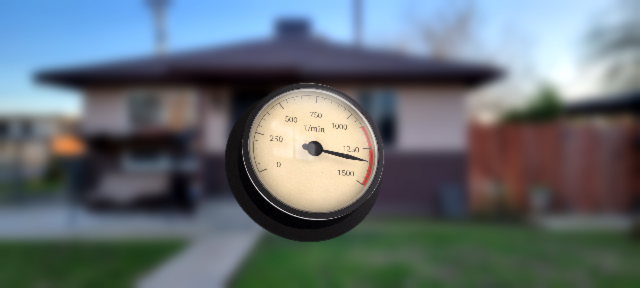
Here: 1350 rpm
